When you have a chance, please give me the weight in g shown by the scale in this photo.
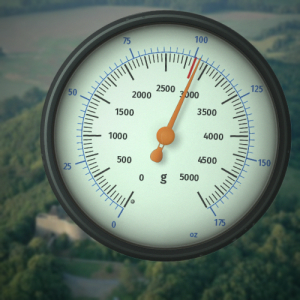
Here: 2900 g
